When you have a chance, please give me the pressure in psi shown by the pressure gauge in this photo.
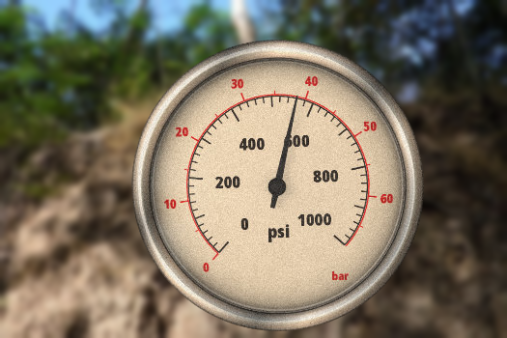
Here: 560 psi
